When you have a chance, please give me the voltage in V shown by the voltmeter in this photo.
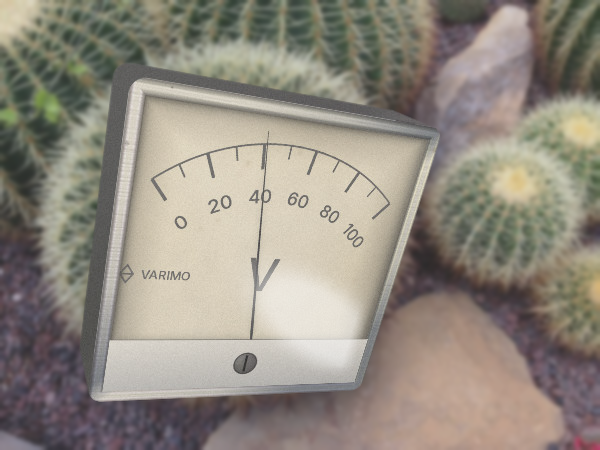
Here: 40 V
